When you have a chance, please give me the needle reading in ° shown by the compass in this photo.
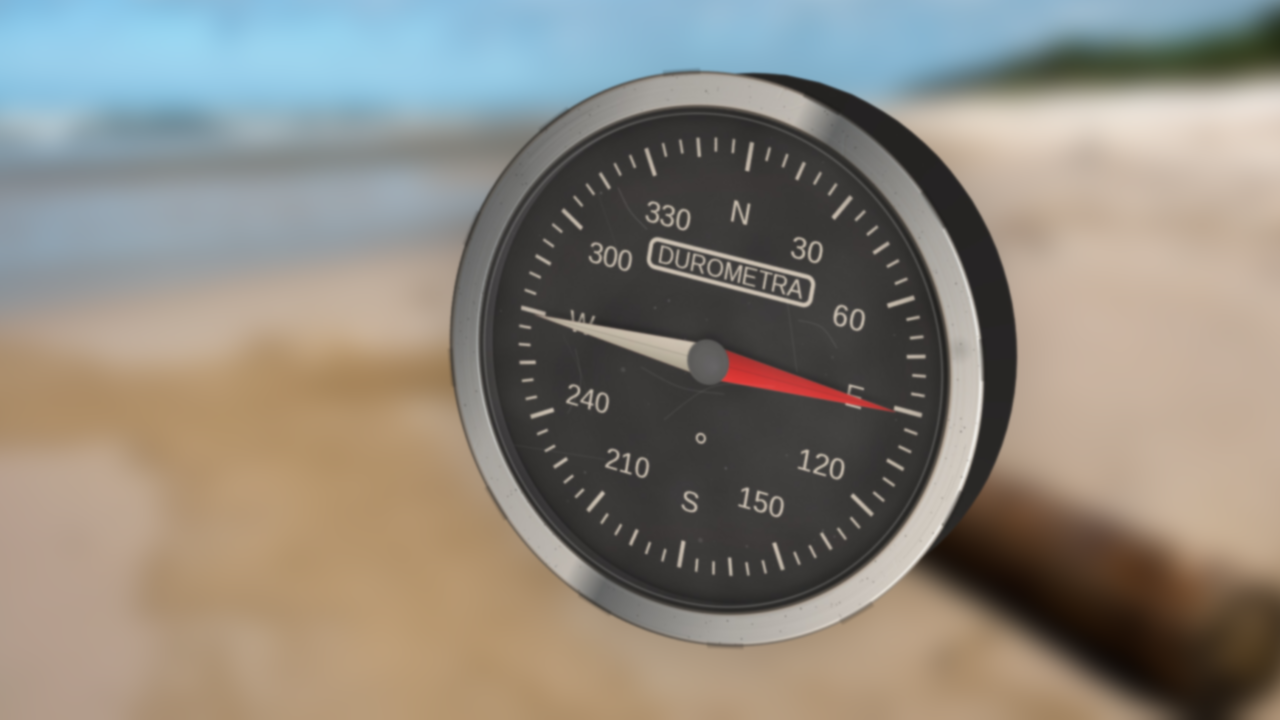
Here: 90 °
